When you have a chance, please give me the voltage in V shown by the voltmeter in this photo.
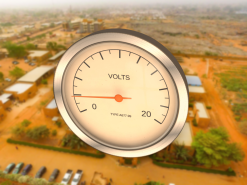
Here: 2 V
